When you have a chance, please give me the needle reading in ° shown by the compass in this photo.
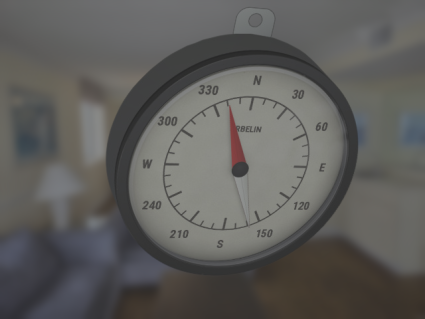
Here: 340 °
